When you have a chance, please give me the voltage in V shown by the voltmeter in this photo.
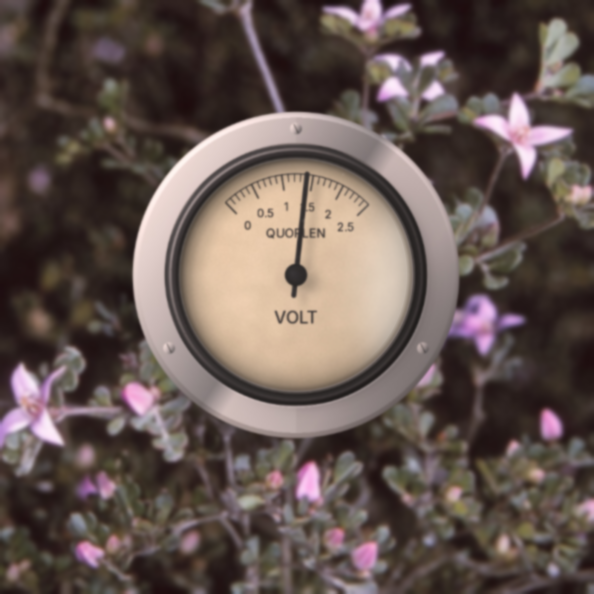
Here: 1.4 V
